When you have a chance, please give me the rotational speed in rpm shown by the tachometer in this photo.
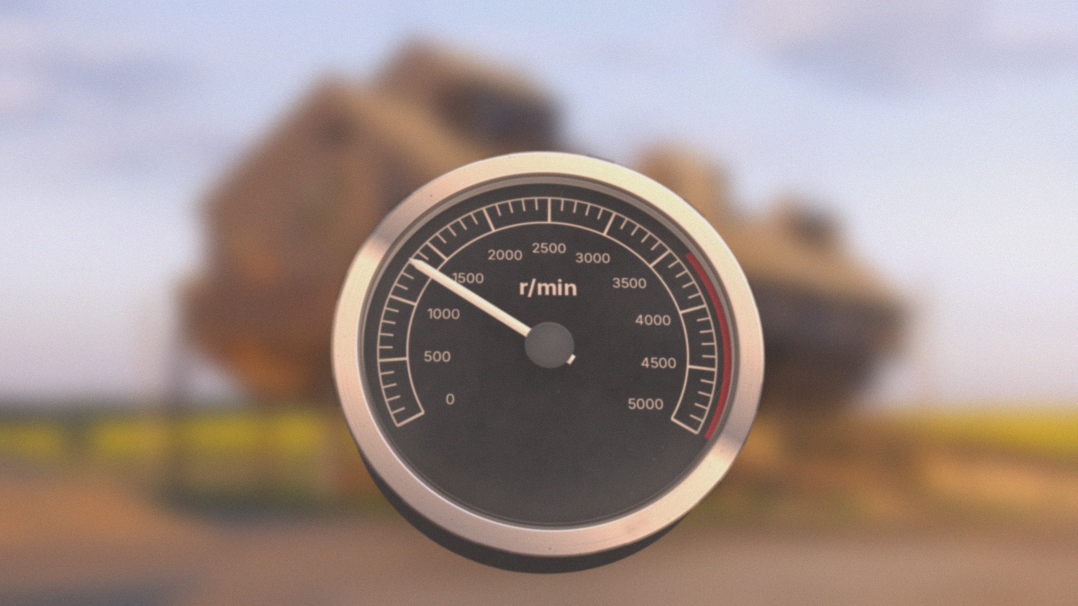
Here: 1300 rpm
